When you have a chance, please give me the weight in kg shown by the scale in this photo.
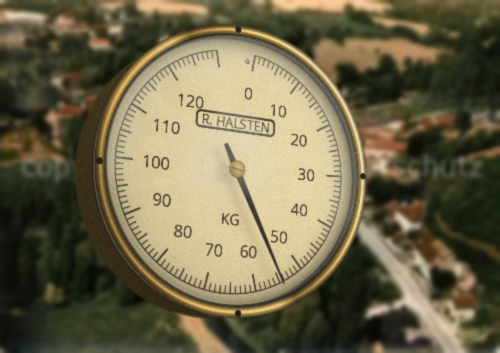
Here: 55 kg
